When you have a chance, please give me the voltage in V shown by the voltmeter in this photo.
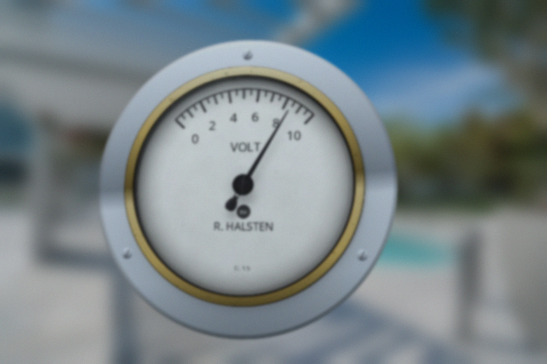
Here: 8.5 V
